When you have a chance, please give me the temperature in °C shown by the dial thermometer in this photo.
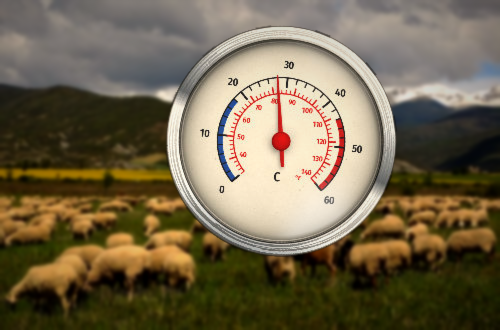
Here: 28 °C
